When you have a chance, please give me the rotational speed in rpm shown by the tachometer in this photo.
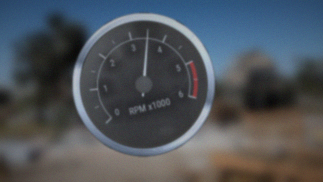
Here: 3500 rpm
